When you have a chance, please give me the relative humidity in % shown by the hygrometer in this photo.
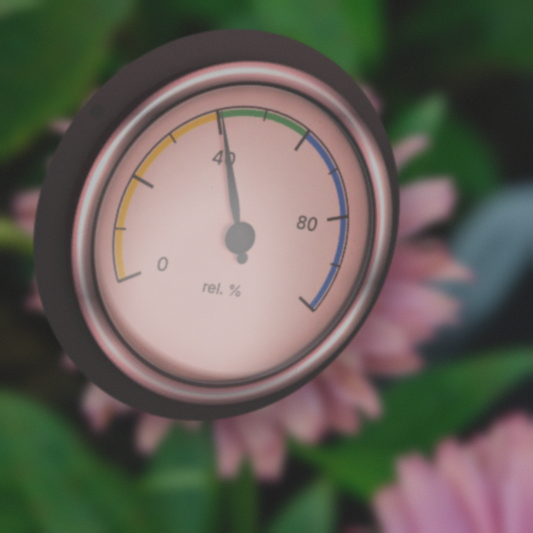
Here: 40 %
